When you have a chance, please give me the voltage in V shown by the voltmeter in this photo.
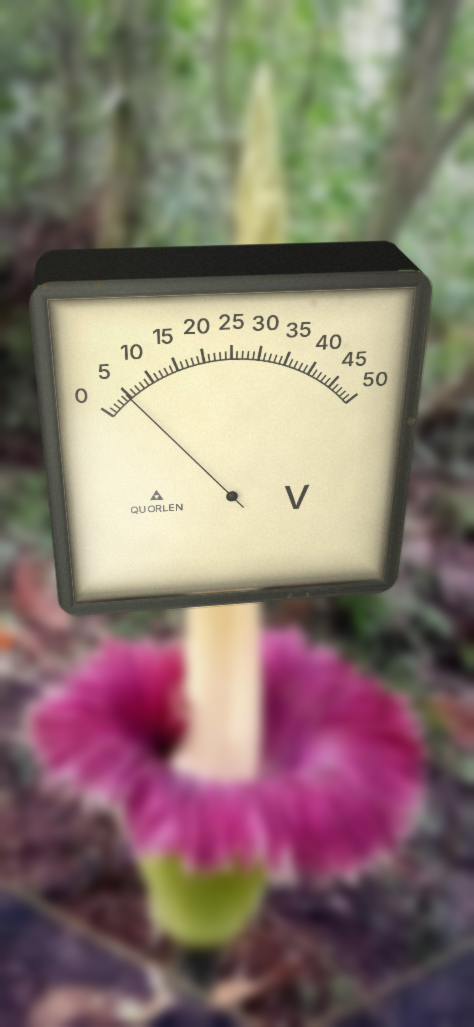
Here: 5 V
